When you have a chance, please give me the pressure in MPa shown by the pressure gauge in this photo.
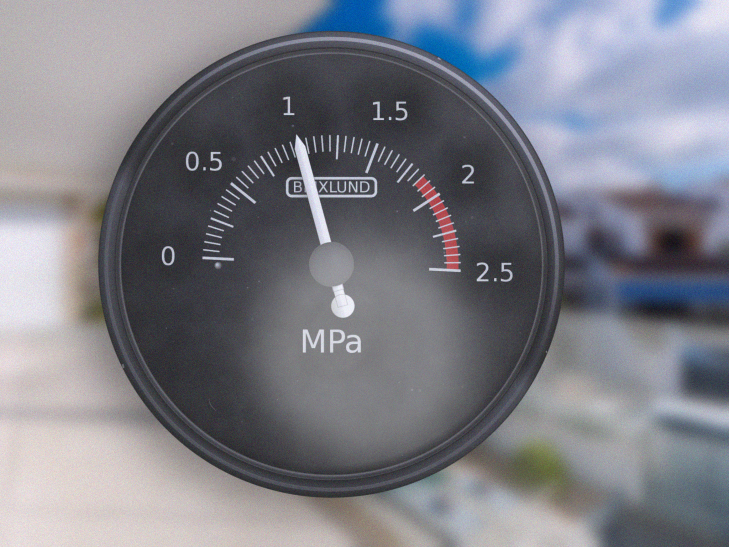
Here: 1 MPa
